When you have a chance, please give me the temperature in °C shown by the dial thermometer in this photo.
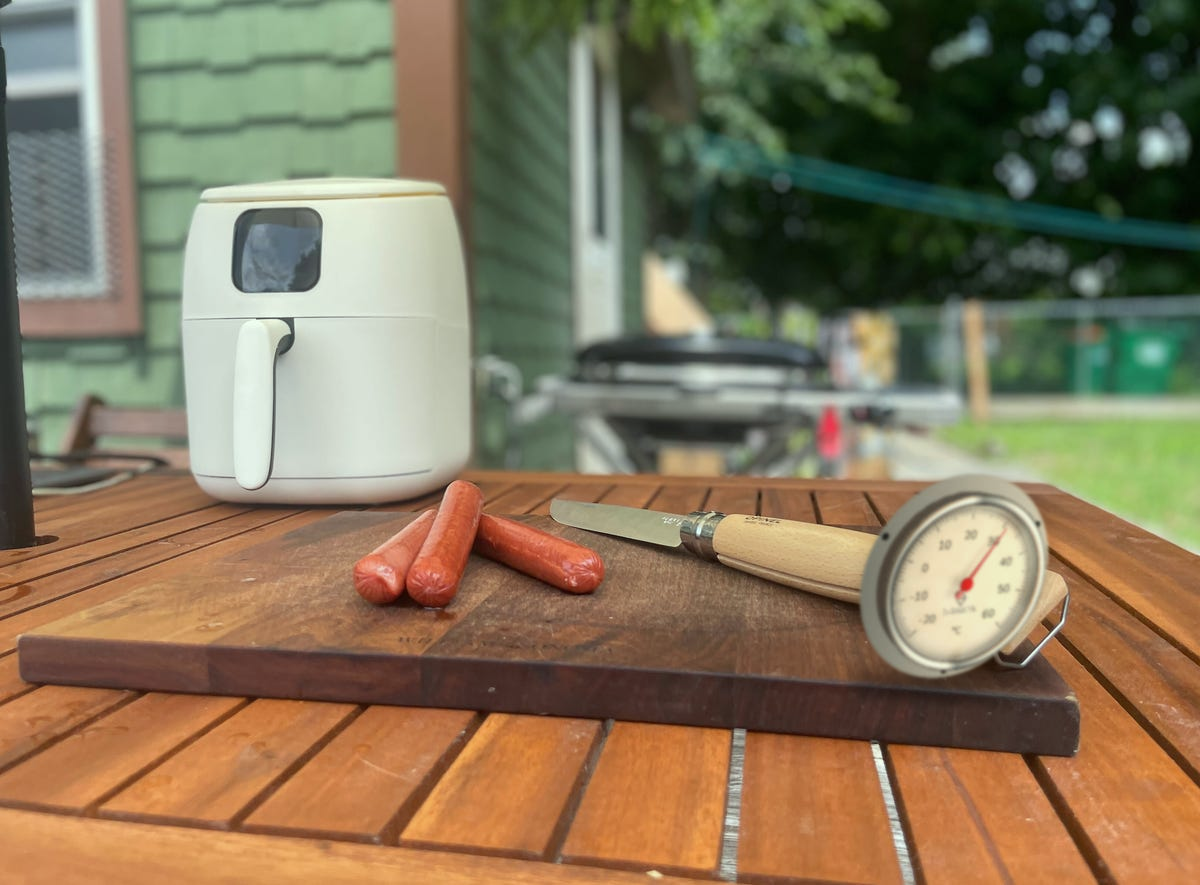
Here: 30 °C
